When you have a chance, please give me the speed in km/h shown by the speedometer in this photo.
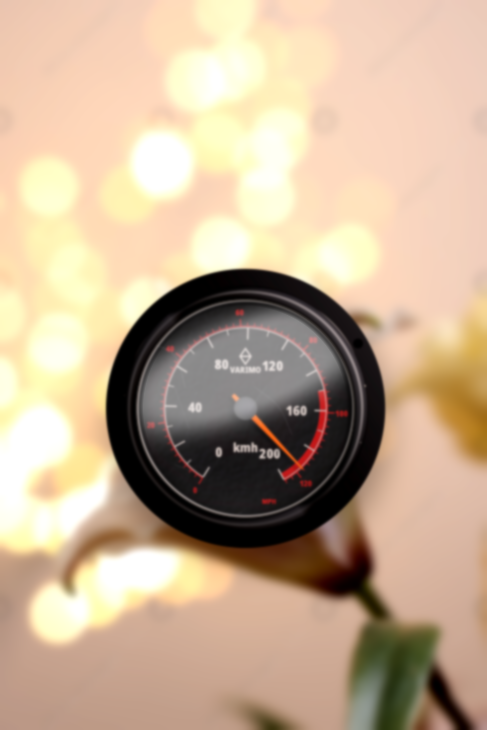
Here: 190 km/h
